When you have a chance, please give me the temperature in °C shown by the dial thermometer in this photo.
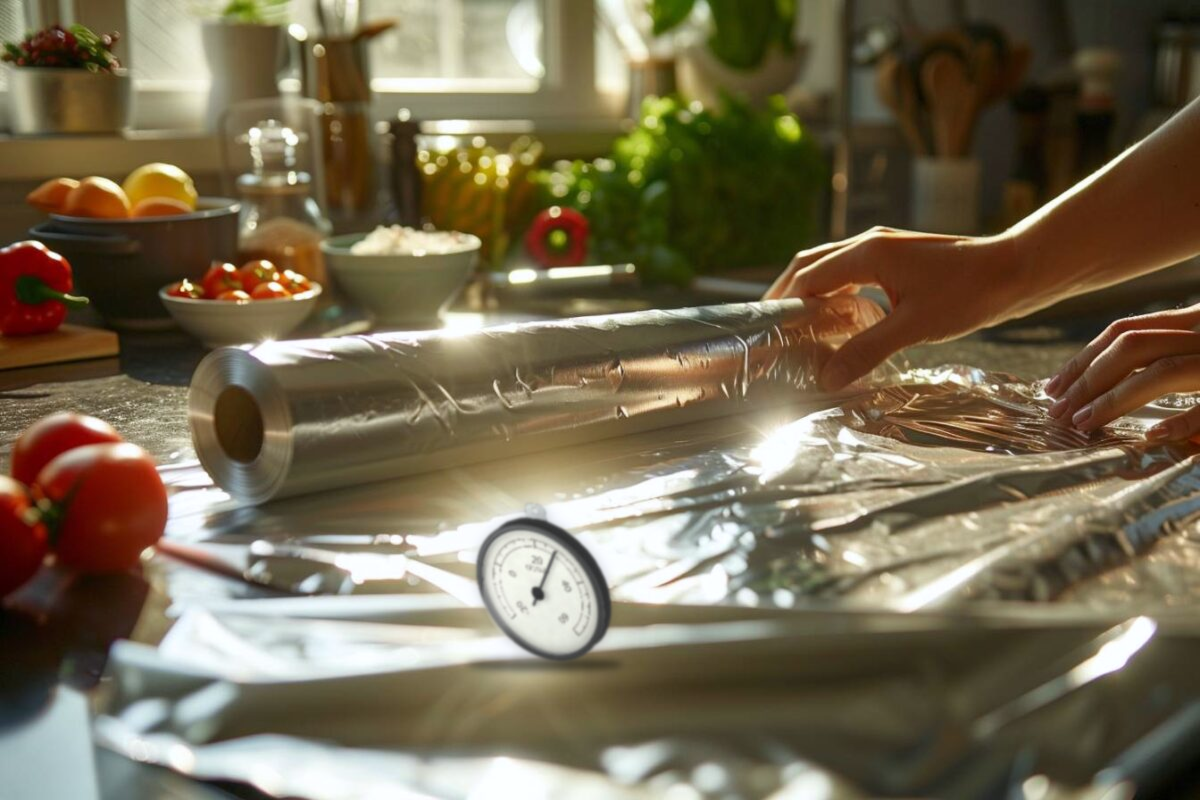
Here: 28 °C
